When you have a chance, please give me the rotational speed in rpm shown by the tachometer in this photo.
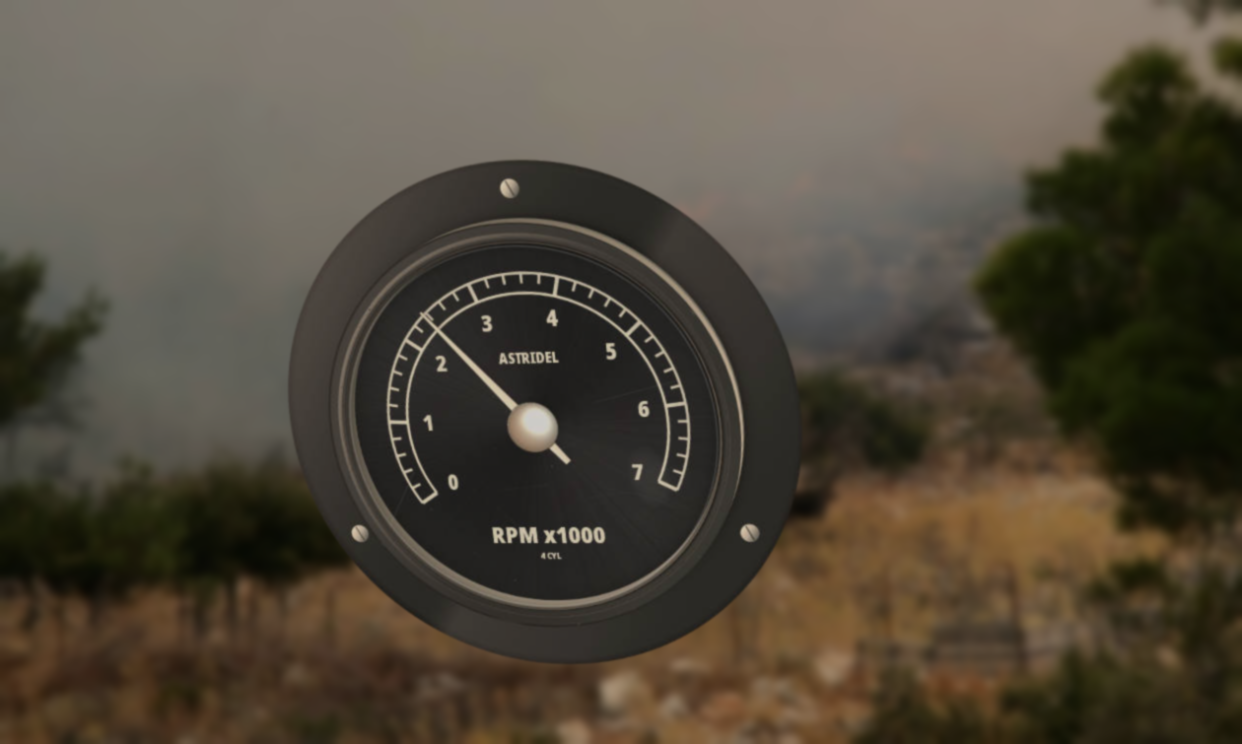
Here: 2400 rpm
